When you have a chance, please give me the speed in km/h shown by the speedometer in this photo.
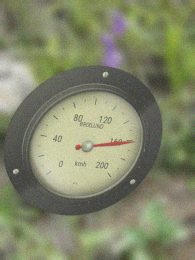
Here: 160 km/h
